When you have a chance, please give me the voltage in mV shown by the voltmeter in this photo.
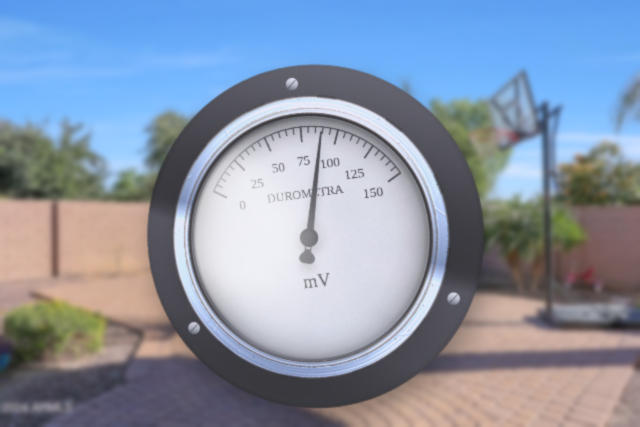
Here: 90 mV
